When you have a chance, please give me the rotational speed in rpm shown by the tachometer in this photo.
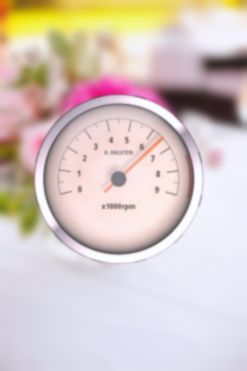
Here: 6500 rpm
